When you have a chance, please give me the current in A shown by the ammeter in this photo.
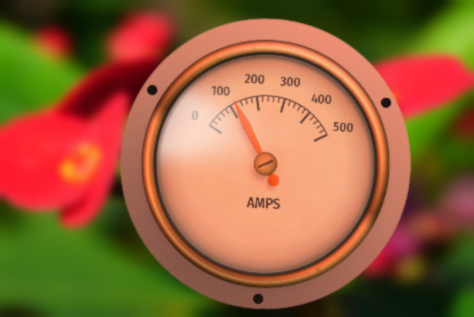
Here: 120 A
